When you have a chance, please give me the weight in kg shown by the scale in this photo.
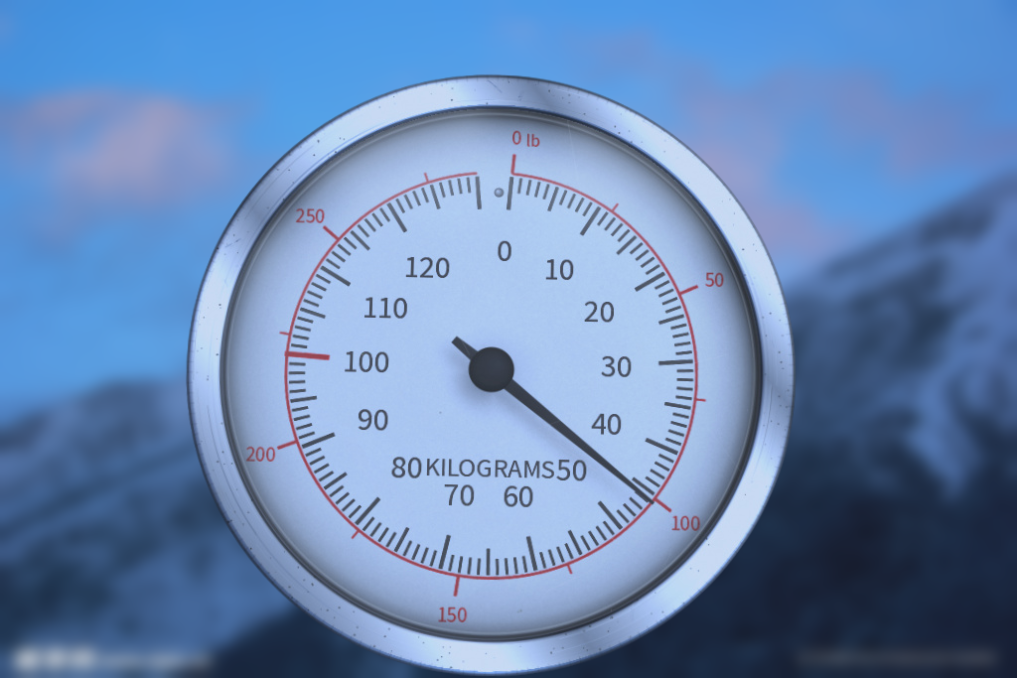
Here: 46 kg
